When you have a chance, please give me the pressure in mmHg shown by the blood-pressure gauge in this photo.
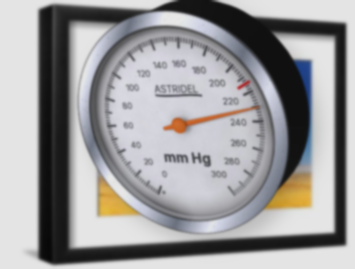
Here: 230 mmHg
